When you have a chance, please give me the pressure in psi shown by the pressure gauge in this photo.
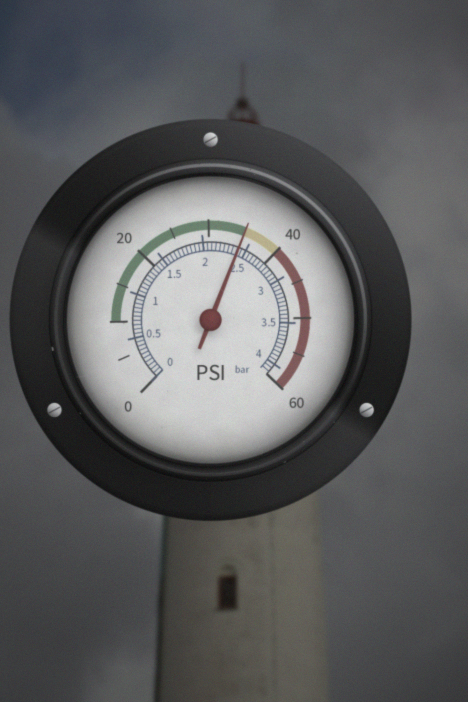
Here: 35 psi
